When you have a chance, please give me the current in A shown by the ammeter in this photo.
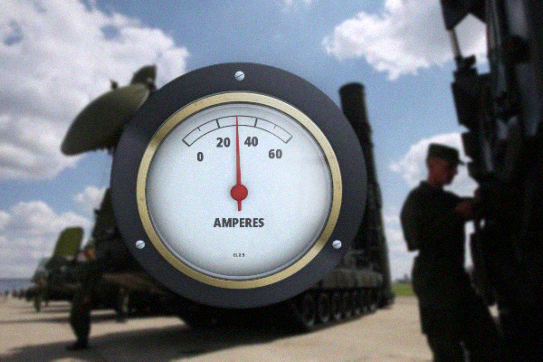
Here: 30 A
